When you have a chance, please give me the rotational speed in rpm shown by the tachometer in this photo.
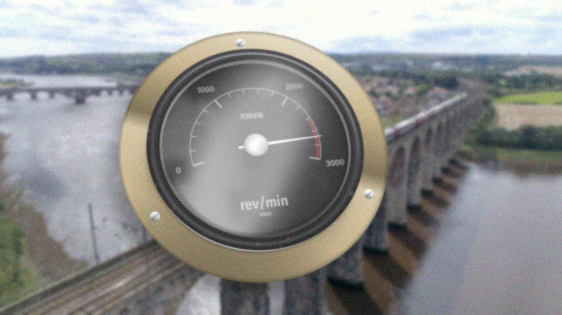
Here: 2700 rpm
